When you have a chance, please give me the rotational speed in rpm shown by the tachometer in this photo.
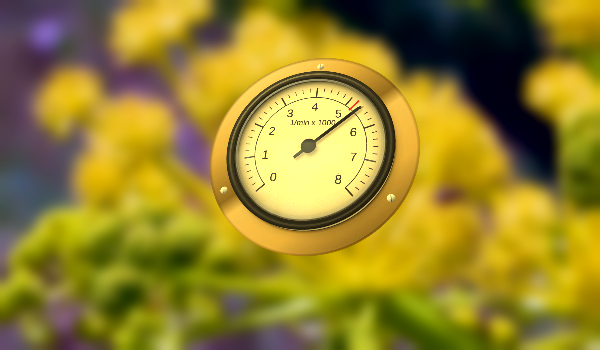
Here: 5400 rpm
